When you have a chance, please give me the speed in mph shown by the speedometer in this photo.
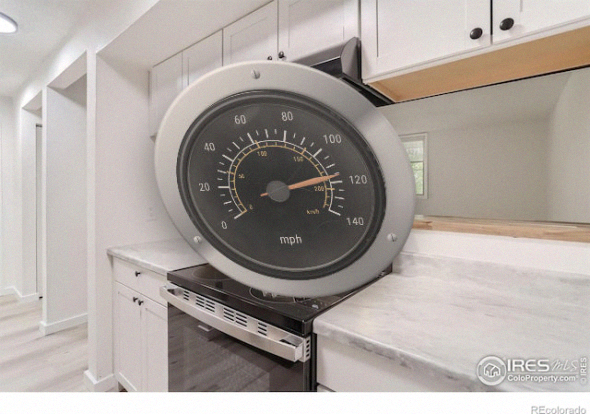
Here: 115 mph
